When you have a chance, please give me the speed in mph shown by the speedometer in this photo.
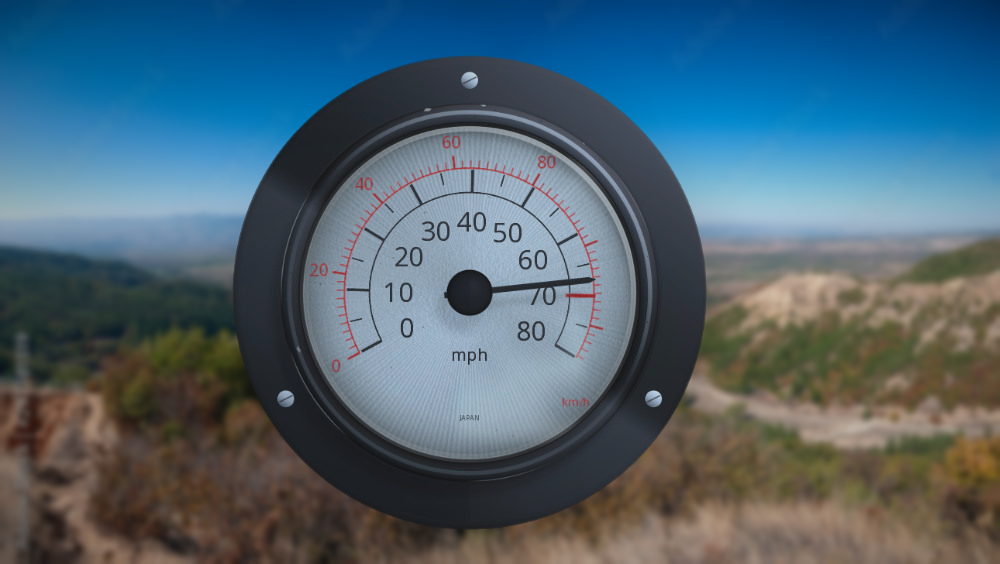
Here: 67.5 mph
